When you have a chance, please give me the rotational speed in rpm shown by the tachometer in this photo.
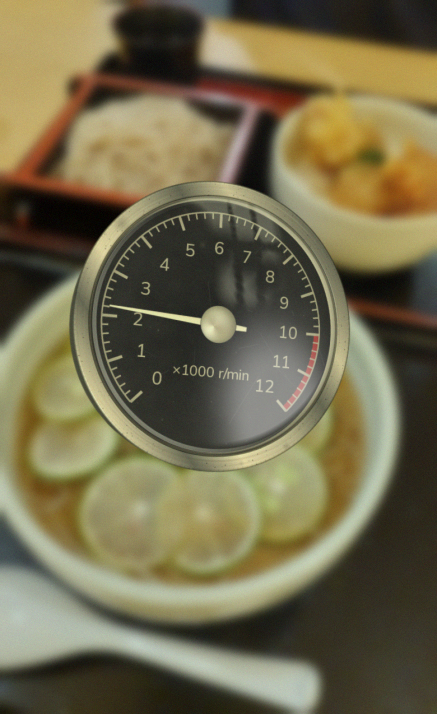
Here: 2200 rpm
